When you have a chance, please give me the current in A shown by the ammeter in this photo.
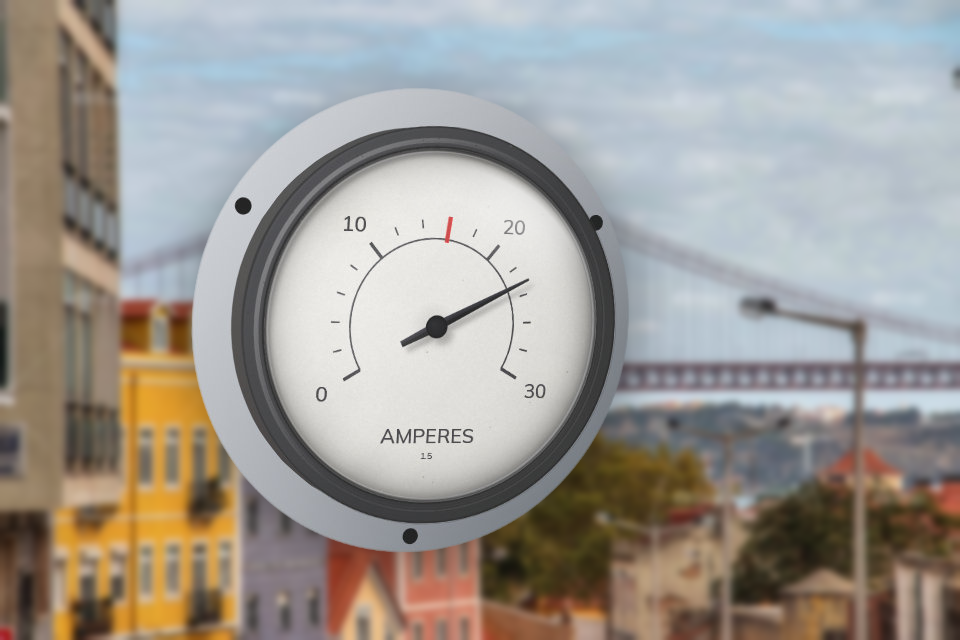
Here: 23 A
